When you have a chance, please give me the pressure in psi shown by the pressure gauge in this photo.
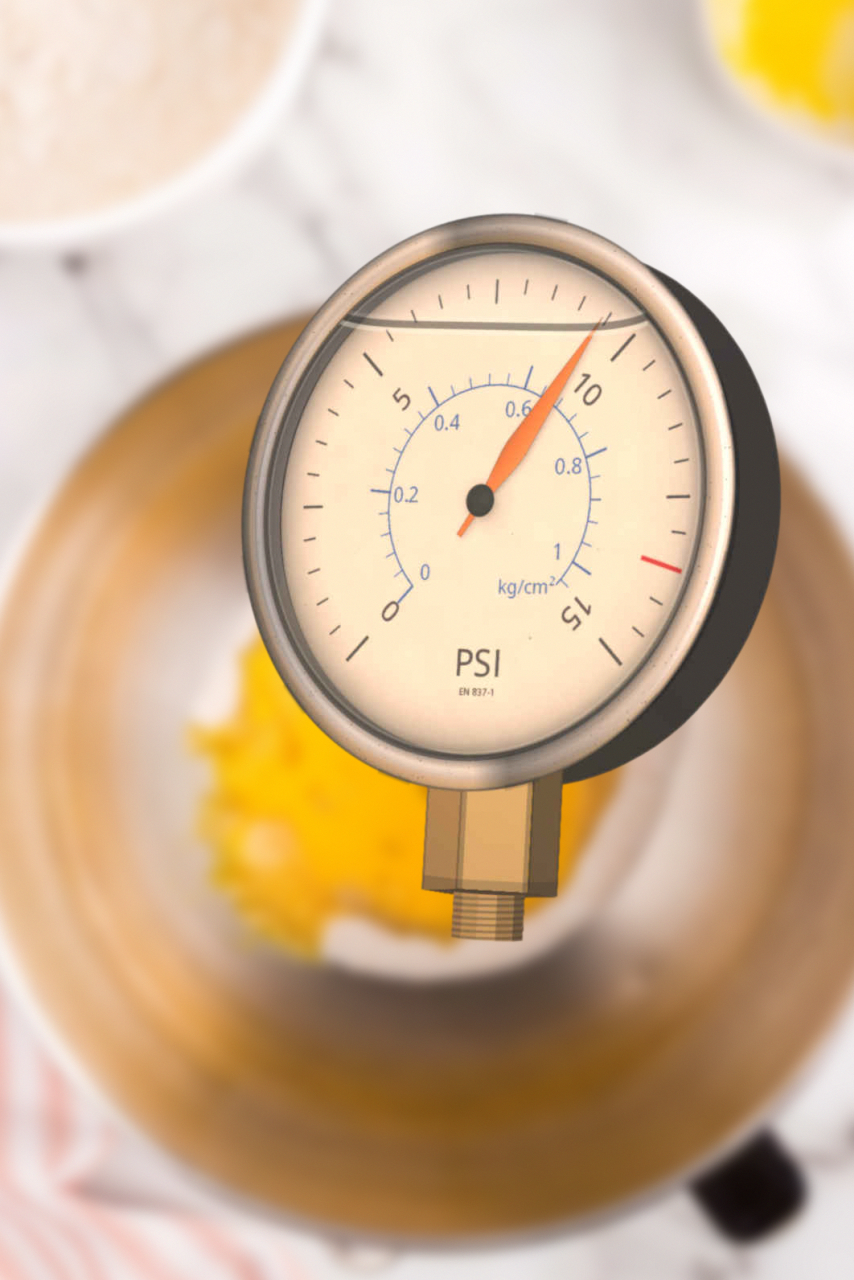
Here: 9.5 psi
